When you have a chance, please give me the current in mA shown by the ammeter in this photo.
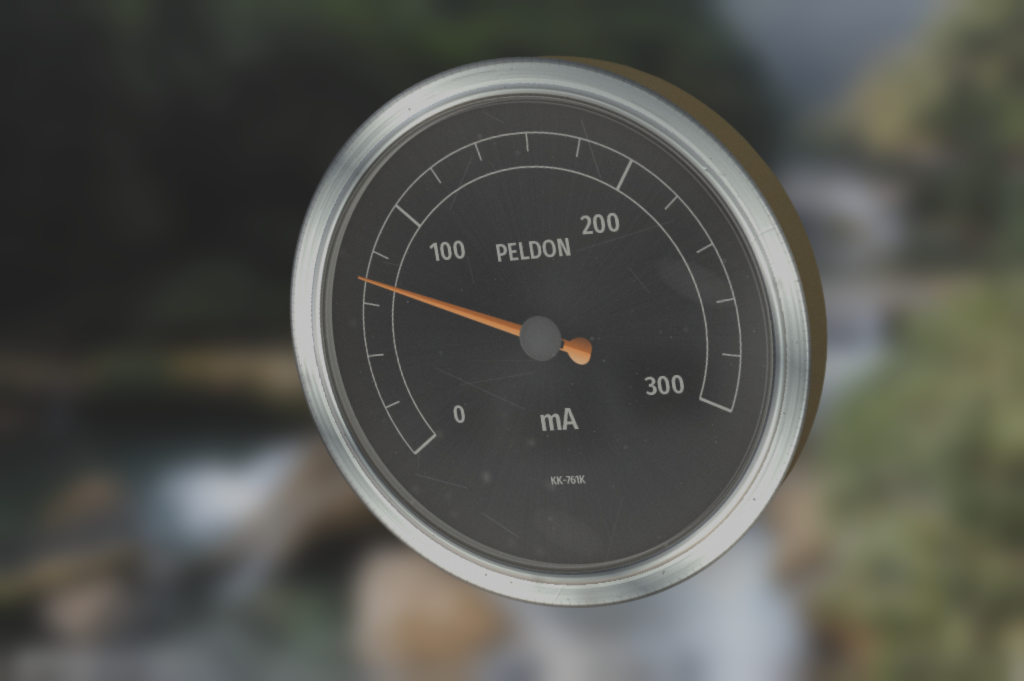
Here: 70 mA
